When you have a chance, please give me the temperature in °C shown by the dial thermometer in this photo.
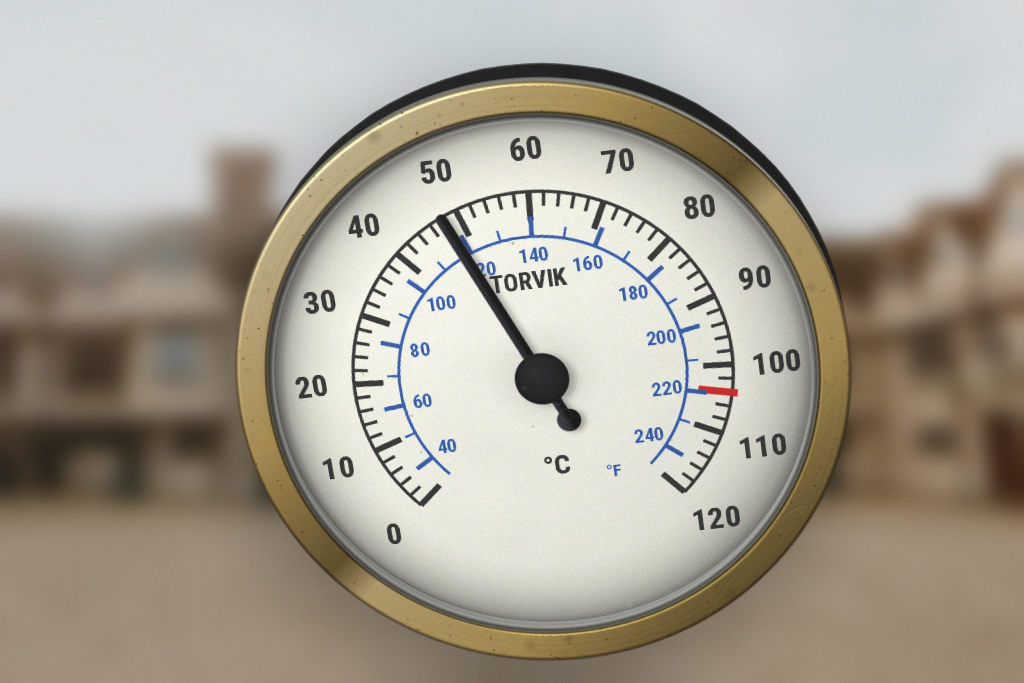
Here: 48 °C
